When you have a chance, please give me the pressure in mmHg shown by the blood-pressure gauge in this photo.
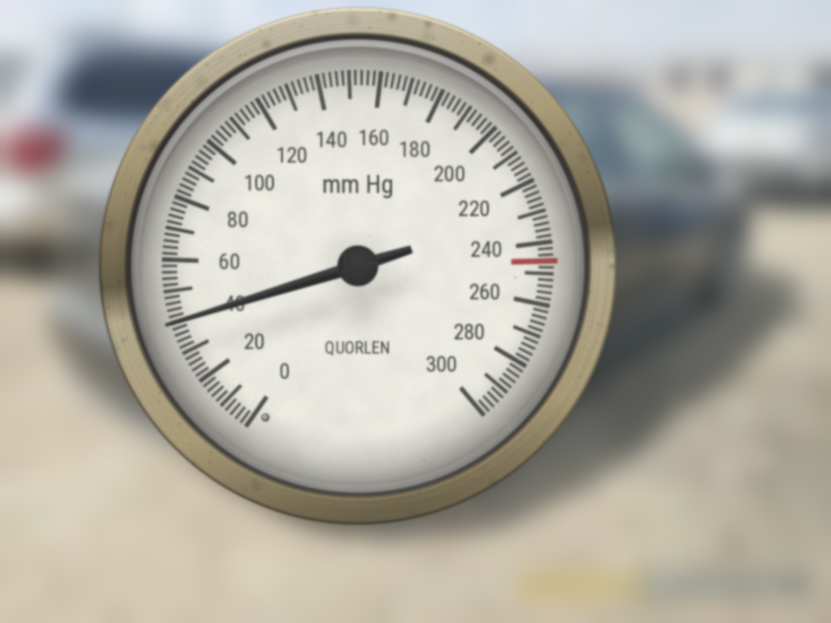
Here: 40 mmHg
